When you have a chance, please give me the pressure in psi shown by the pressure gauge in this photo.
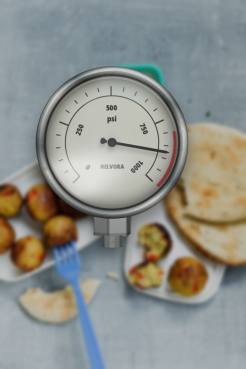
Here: 875 psi
